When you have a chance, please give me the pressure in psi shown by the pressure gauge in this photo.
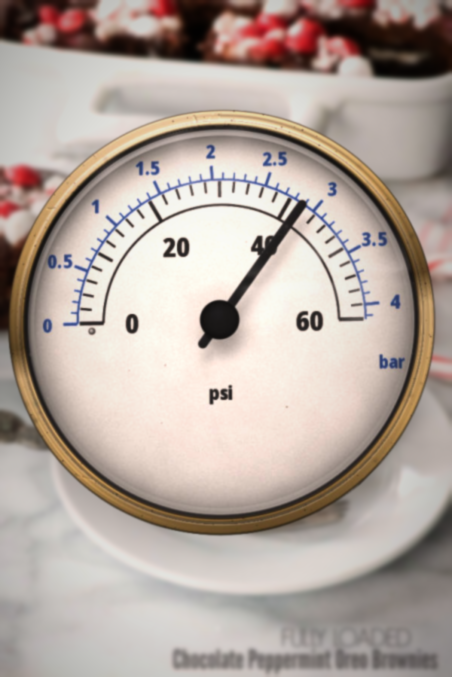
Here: 42 psi
